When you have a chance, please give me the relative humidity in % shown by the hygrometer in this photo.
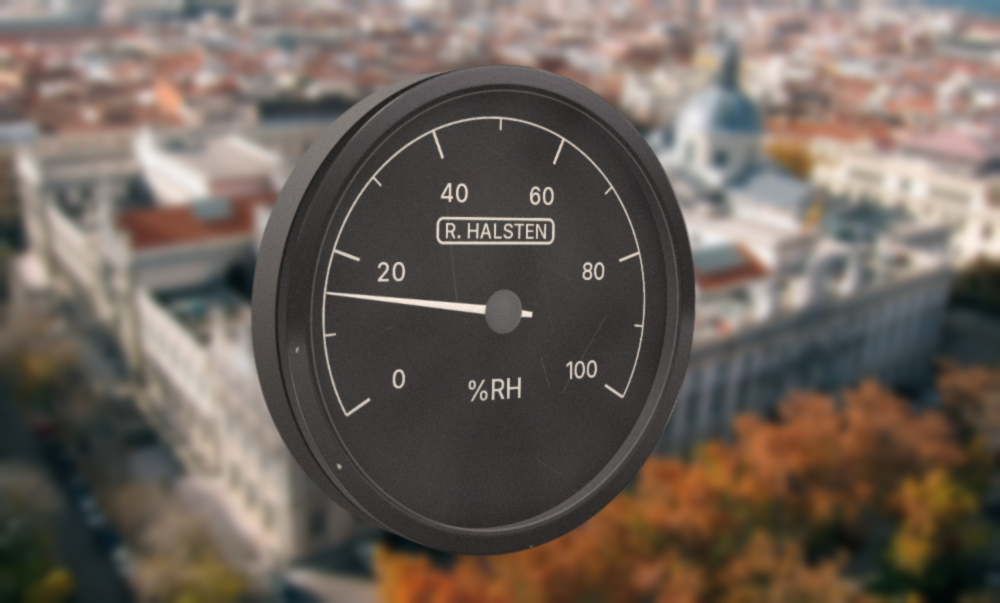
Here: 15 %
